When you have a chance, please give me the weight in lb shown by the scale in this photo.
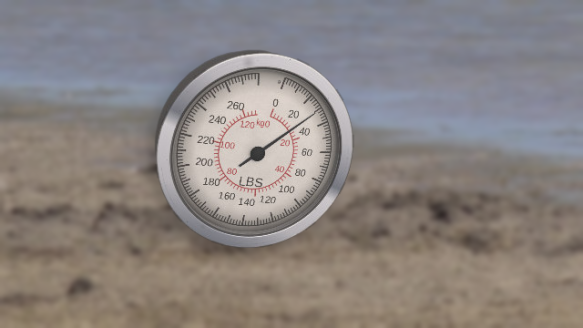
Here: 30 lb
